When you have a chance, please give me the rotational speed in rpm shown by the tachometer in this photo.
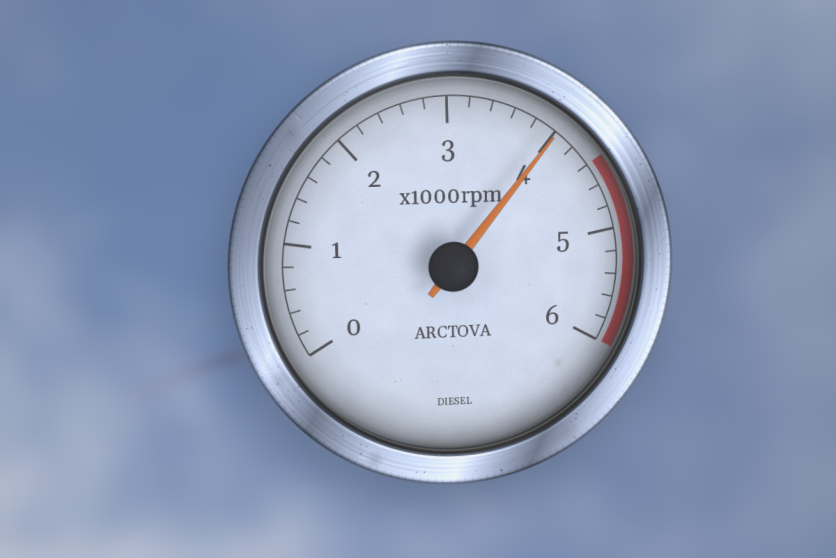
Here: 4000 rpm
